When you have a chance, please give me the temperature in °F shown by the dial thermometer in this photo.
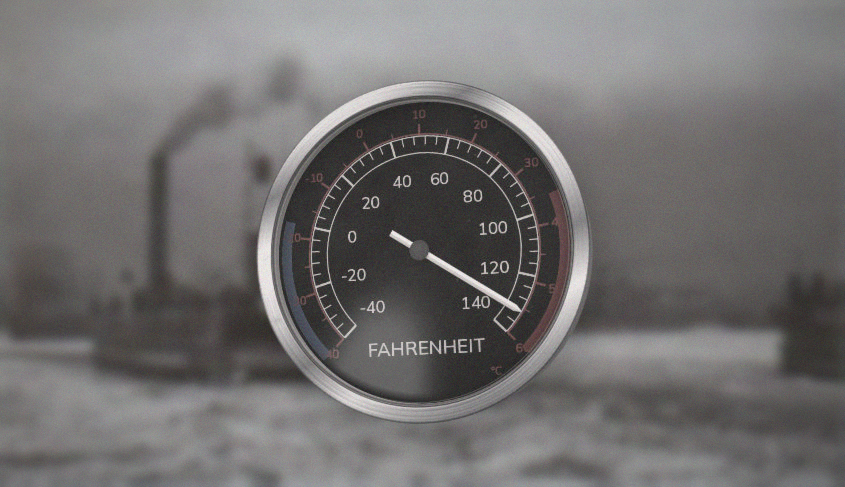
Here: 132 °F
